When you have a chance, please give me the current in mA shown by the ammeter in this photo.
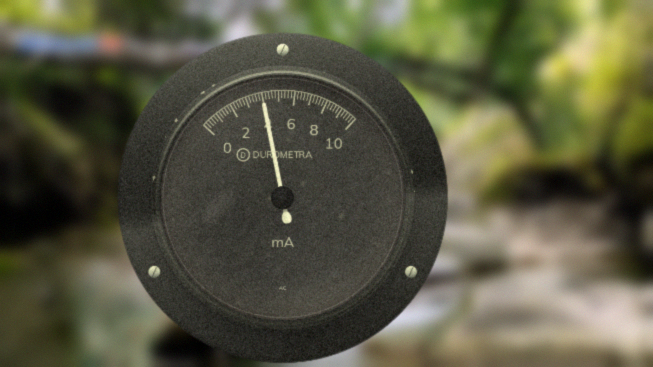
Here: 4 mA
